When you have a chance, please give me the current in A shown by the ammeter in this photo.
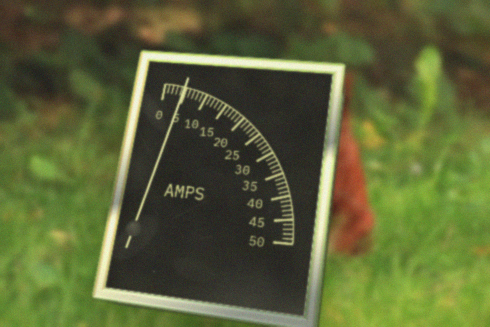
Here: 5 A
